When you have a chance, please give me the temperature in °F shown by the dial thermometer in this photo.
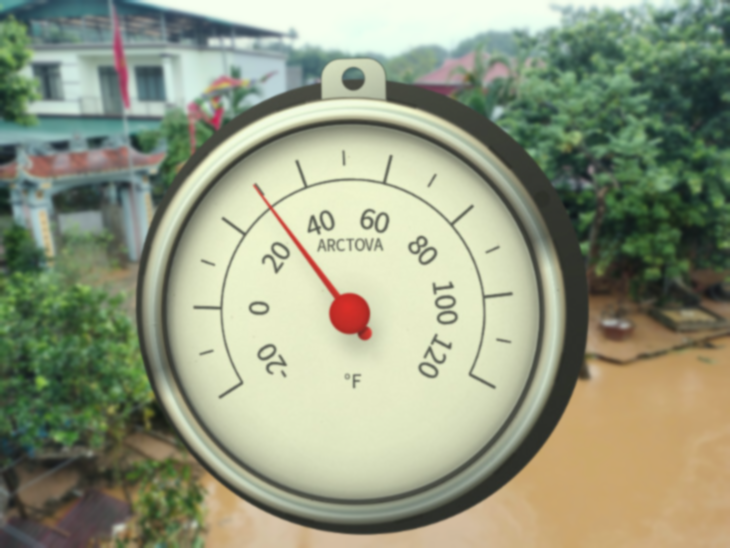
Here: 30 °F
